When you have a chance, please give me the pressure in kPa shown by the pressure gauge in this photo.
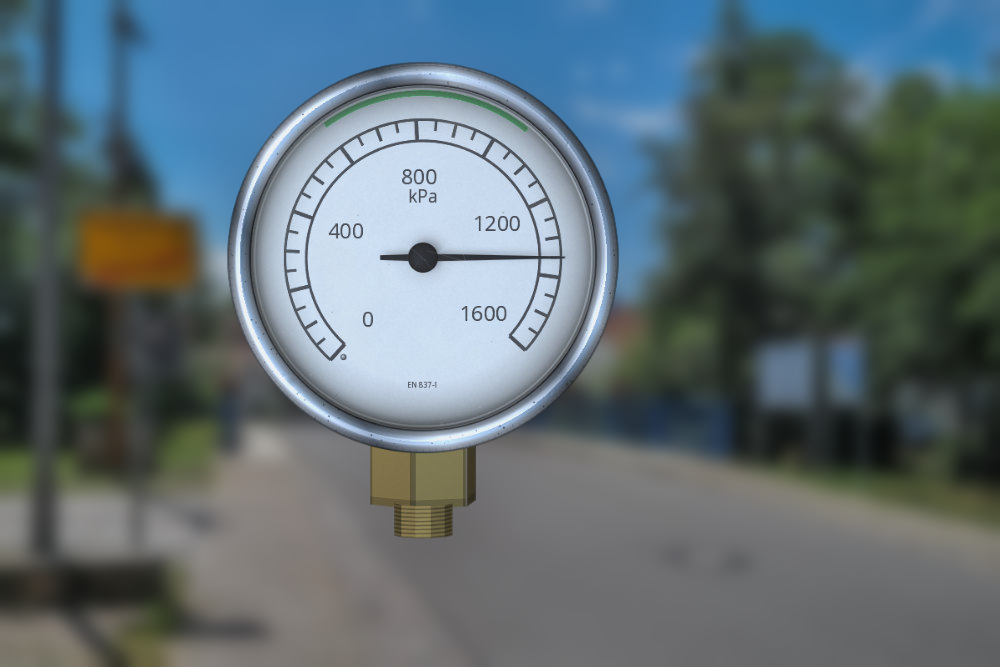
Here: 1350 kPa
